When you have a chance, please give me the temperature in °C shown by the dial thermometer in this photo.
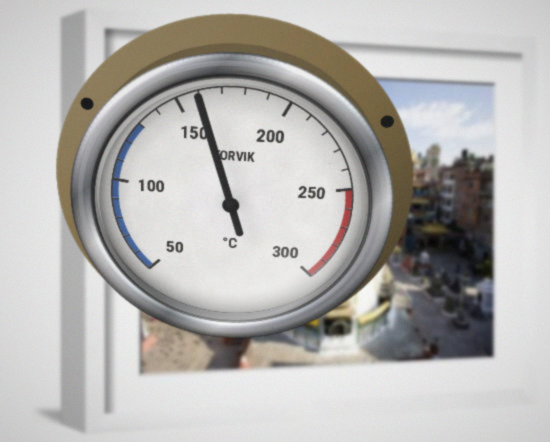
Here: 160 °C
